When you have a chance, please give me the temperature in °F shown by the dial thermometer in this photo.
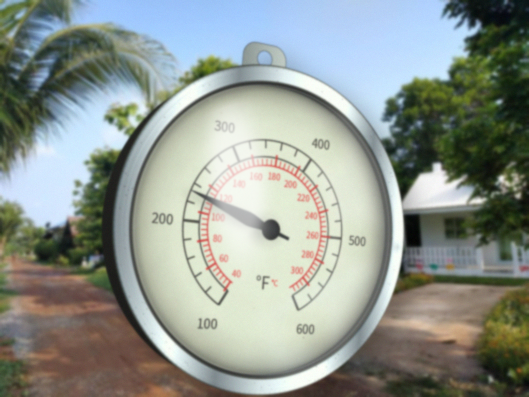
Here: 230 °F
